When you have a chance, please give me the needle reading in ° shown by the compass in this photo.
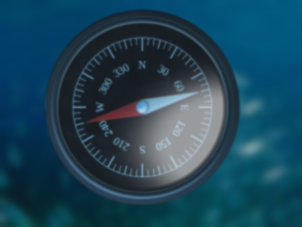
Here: 255 °
